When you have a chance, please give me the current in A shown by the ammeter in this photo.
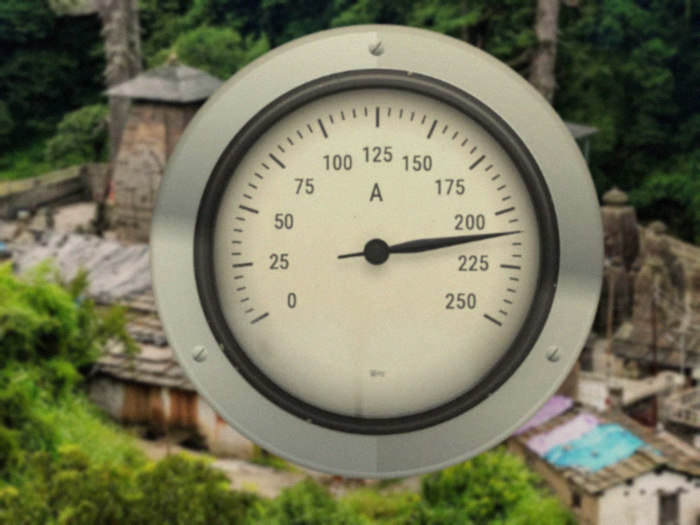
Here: 210 A
